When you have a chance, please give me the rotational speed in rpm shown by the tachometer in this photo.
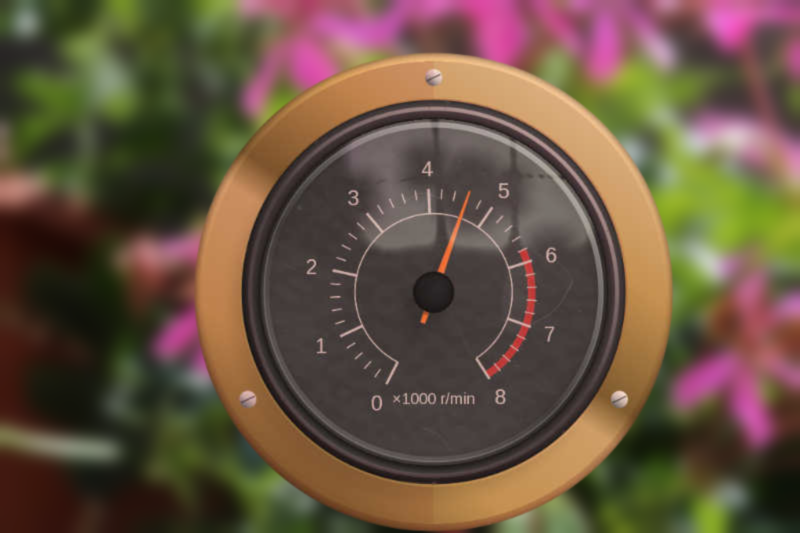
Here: 4600 rpm
